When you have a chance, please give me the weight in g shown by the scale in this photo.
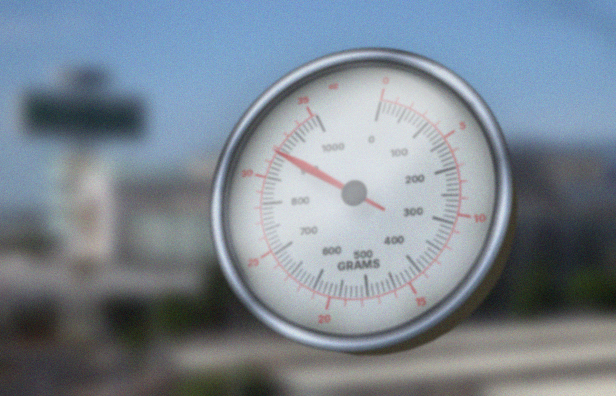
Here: 900 g
